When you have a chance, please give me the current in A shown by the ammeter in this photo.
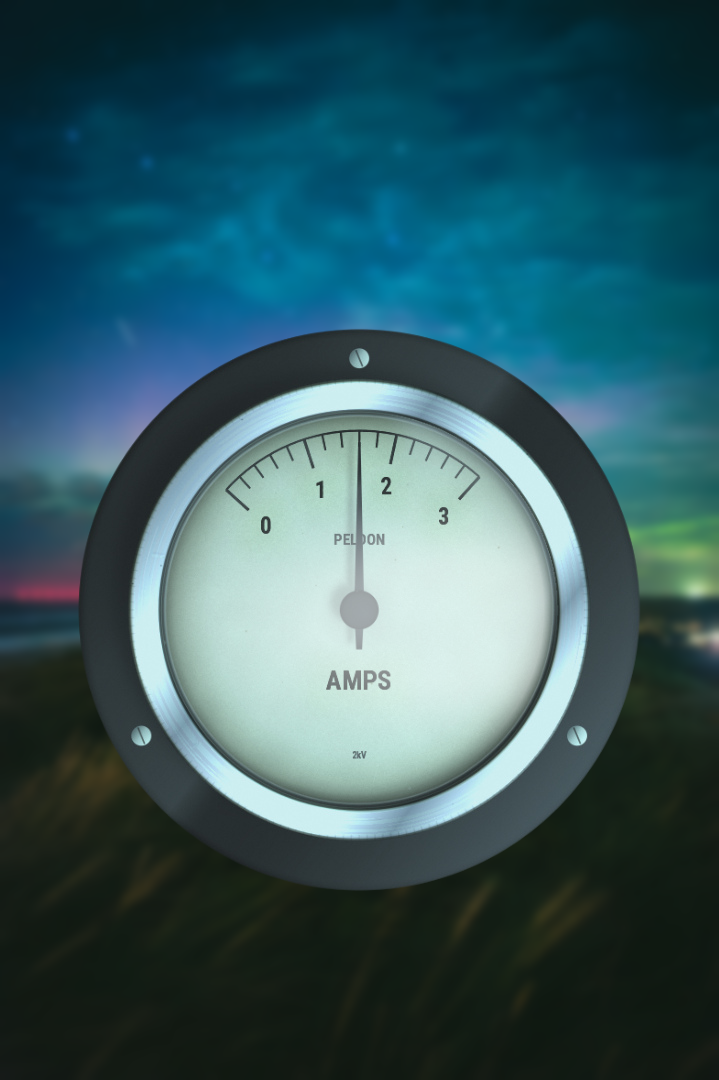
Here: 1.6 A
